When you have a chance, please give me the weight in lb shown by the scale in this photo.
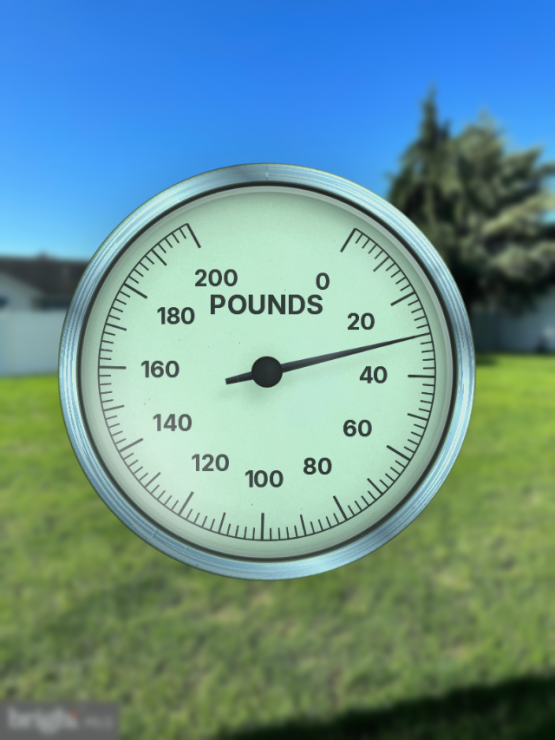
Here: 30 lb
